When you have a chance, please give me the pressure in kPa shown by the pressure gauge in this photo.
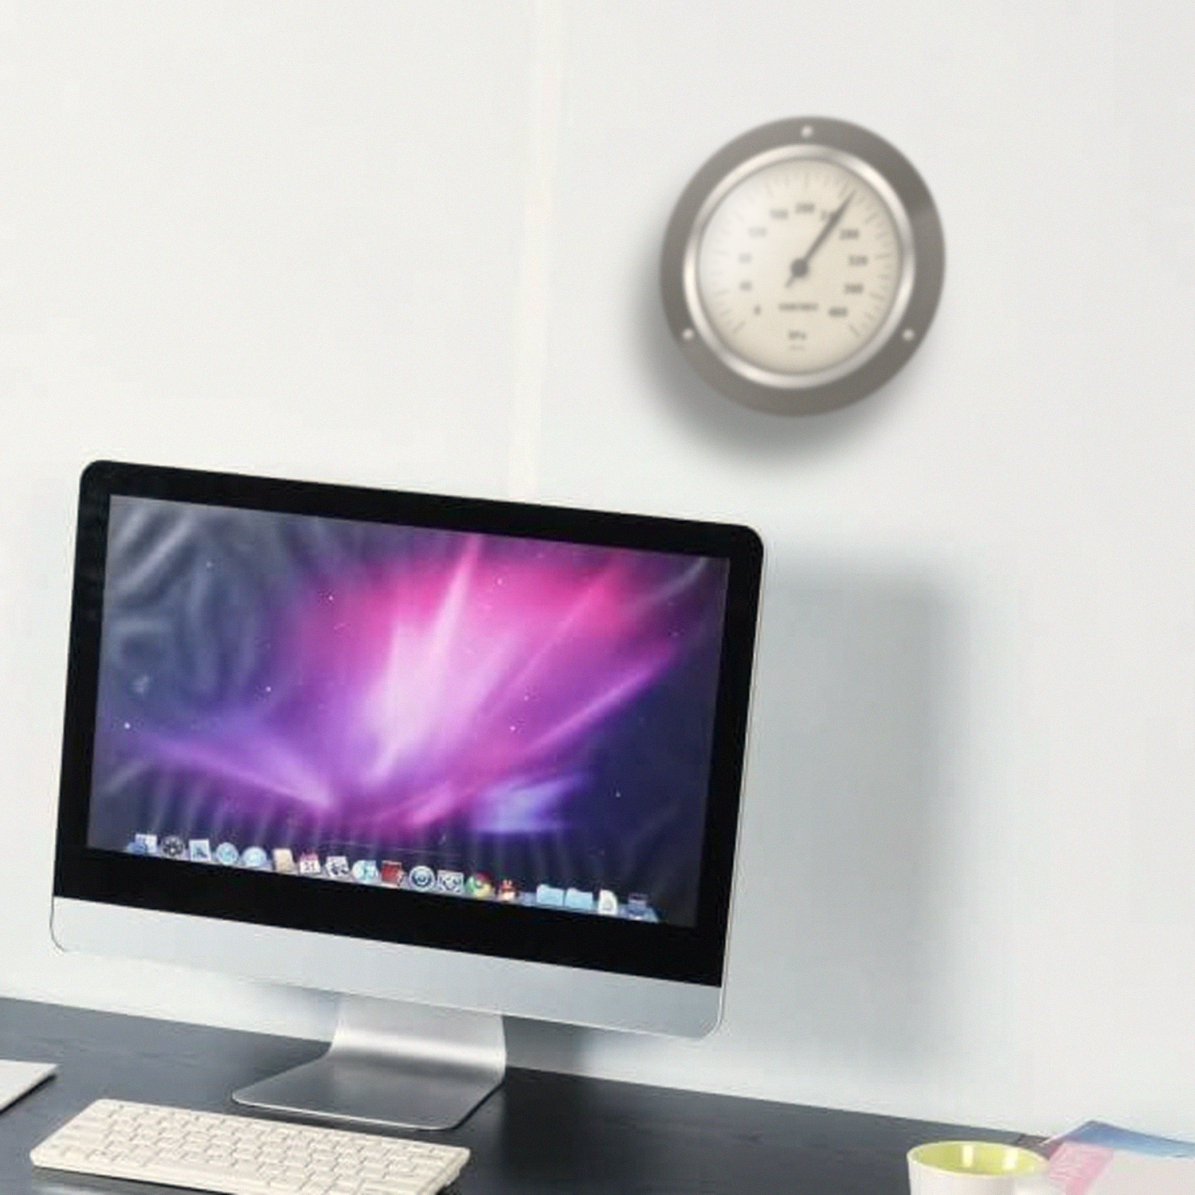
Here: 250 kPa
